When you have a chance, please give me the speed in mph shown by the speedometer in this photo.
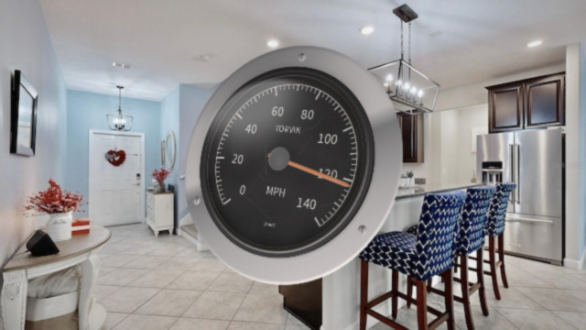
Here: 122 mph
